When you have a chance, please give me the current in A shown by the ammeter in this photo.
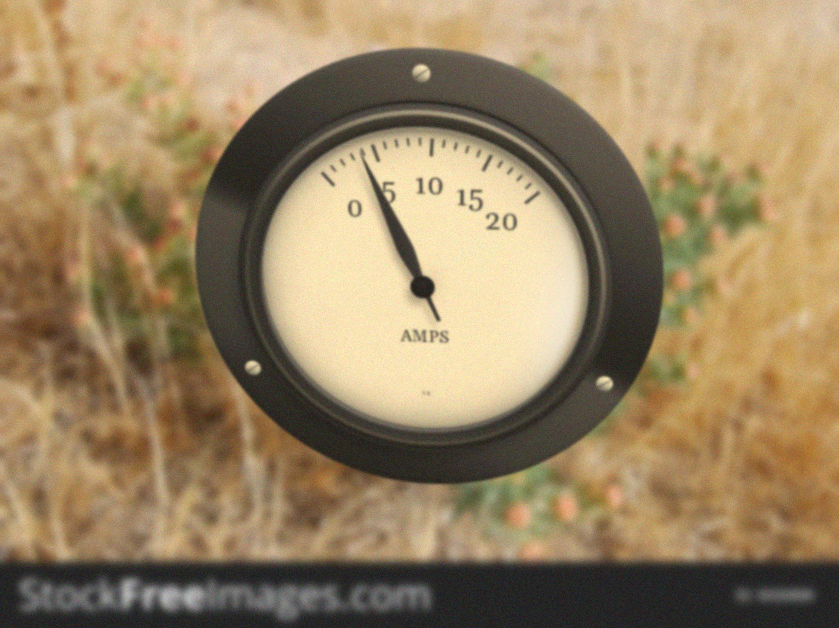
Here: 4 A
